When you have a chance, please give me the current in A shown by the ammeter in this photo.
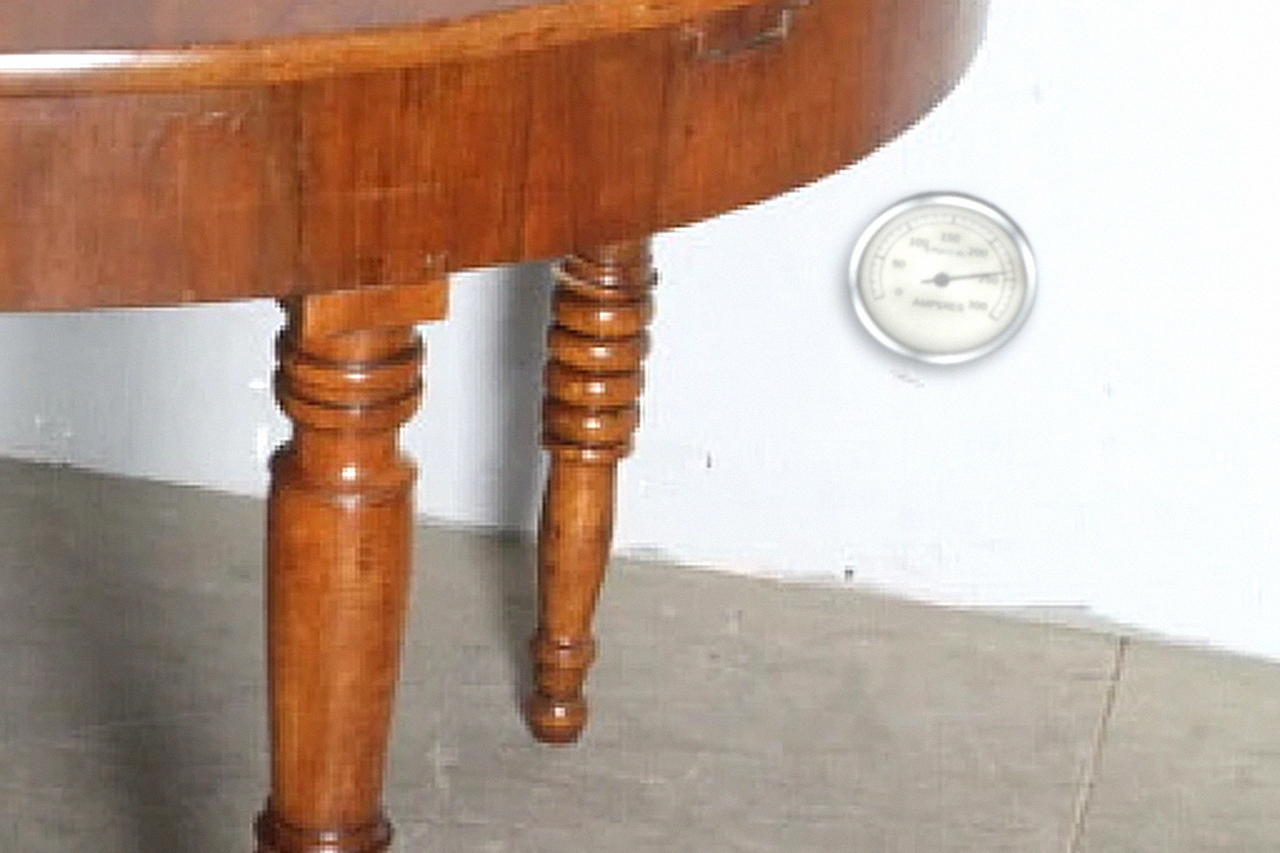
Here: 240 A
